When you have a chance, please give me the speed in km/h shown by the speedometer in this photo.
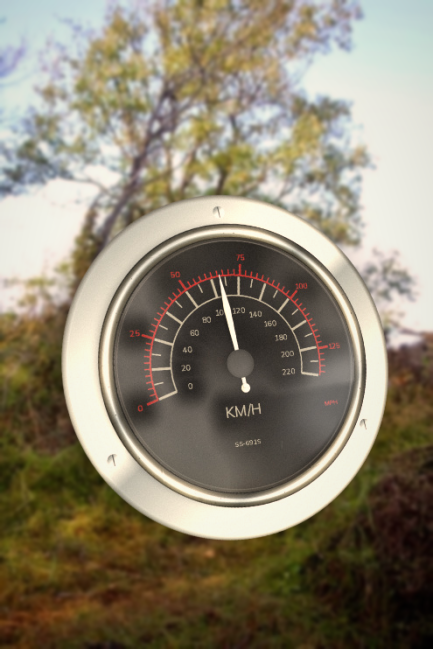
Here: 105 km/h
